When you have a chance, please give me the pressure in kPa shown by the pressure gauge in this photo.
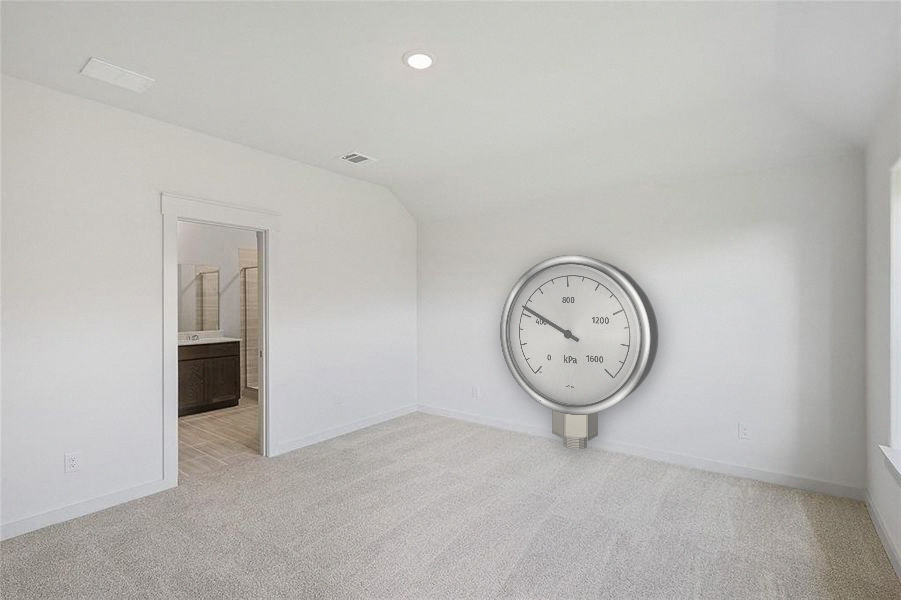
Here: 450 kPa
